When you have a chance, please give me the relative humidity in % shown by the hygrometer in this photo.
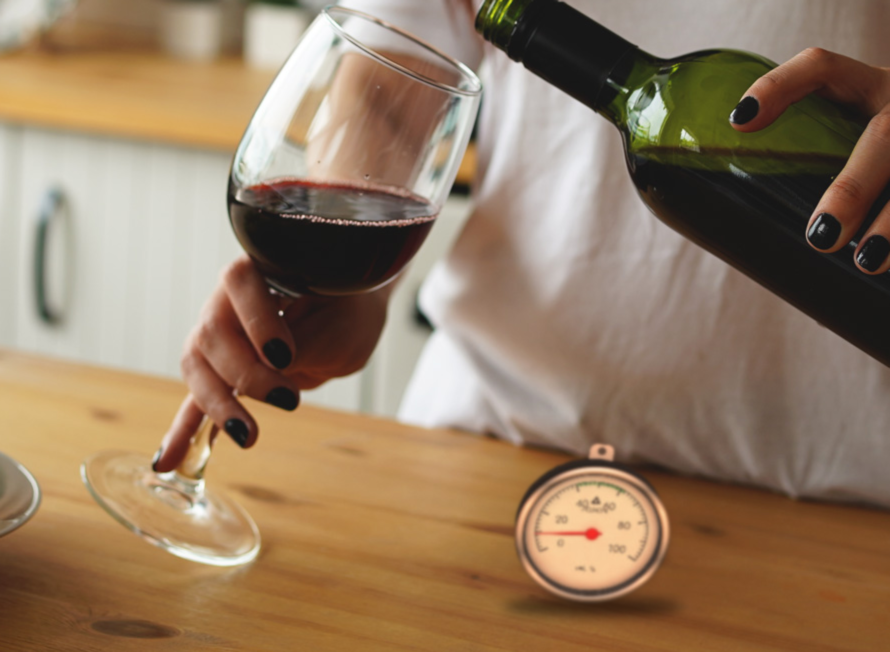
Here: 10 %
